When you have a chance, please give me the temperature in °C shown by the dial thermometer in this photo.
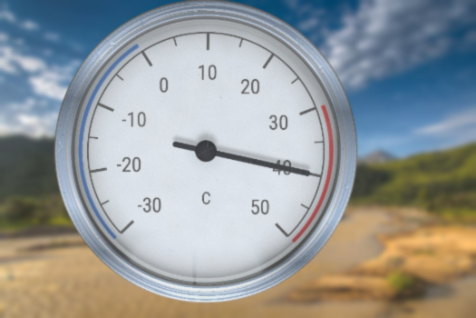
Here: 40 °C
